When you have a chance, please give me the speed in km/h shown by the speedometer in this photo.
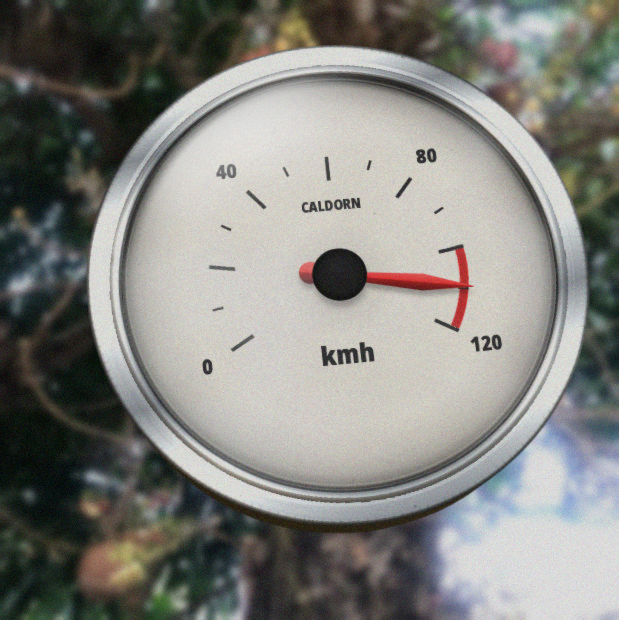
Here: 110 km/h
